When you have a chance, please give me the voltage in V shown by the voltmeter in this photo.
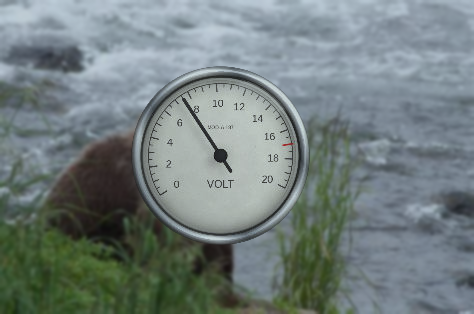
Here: 7.5 V
